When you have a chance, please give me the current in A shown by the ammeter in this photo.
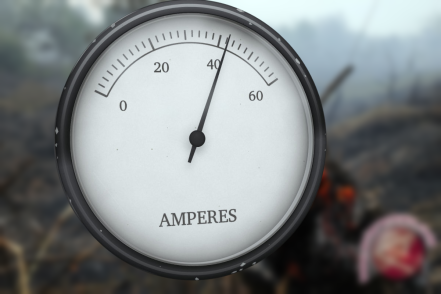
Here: 42 A
